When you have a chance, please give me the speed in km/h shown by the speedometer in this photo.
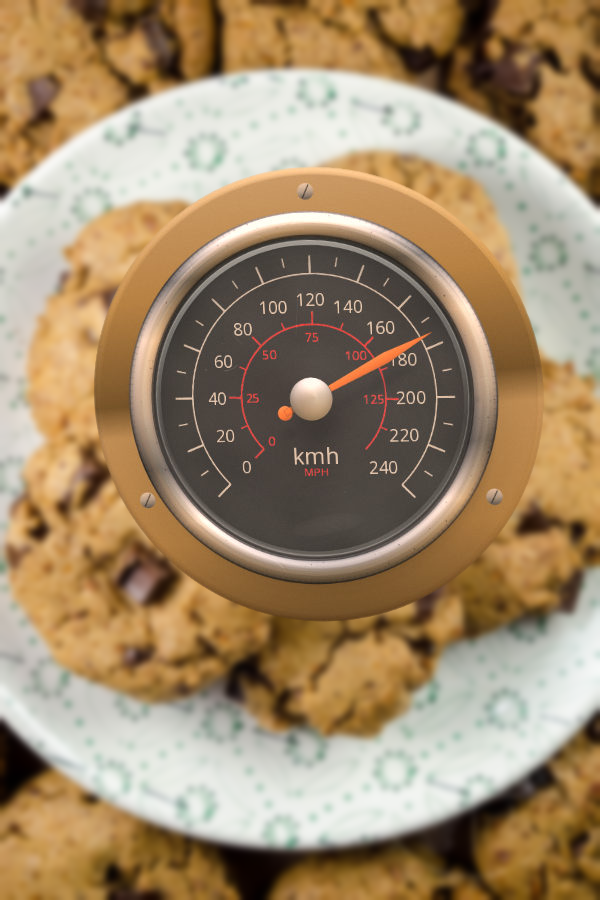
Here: 175 km/h
